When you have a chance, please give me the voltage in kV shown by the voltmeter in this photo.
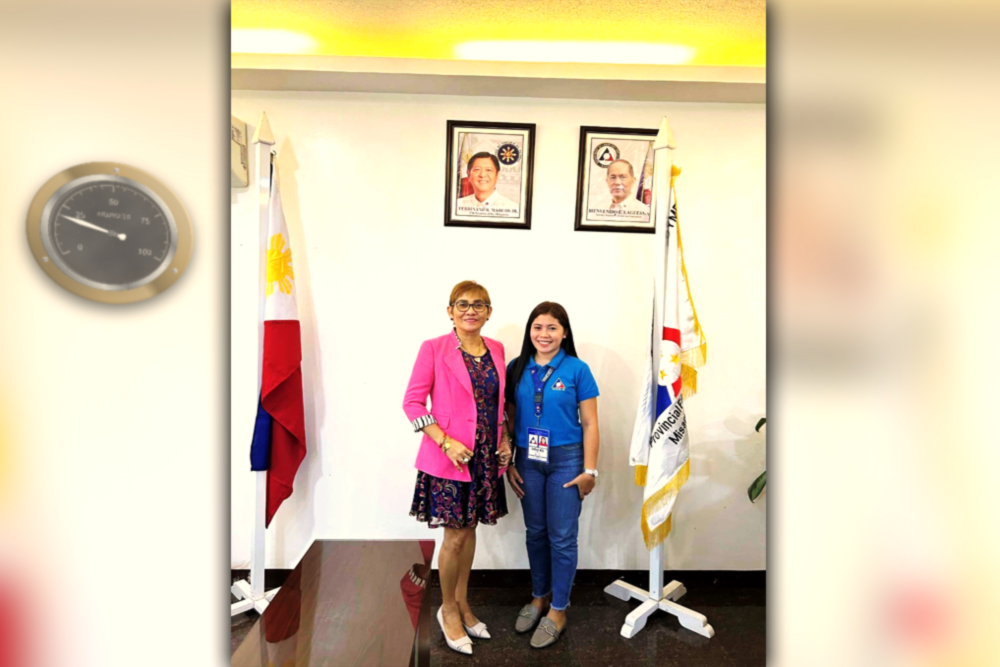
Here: 20 kV
